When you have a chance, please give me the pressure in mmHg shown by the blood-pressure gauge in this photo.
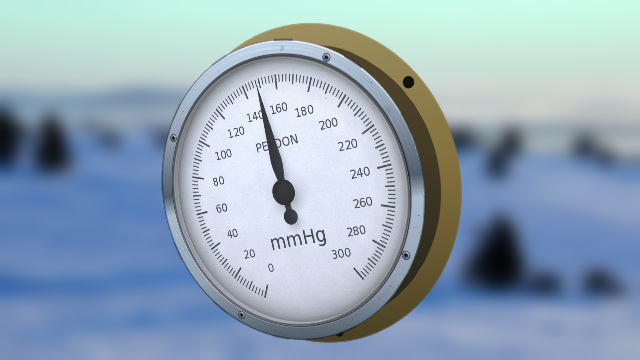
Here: 150 mmHg
